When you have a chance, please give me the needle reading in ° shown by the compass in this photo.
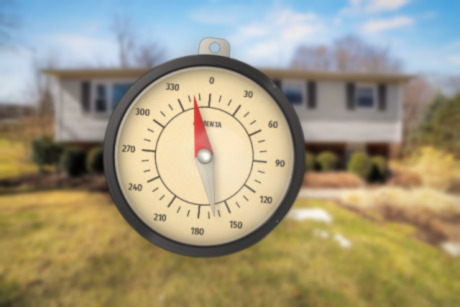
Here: 345 °
